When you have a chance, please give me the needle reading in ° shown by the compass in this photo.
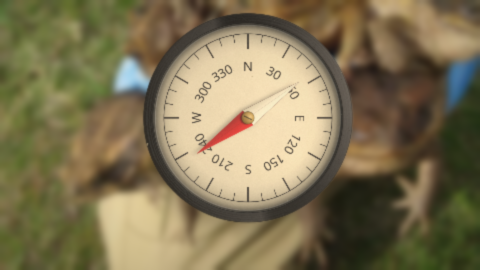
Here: 235 °
